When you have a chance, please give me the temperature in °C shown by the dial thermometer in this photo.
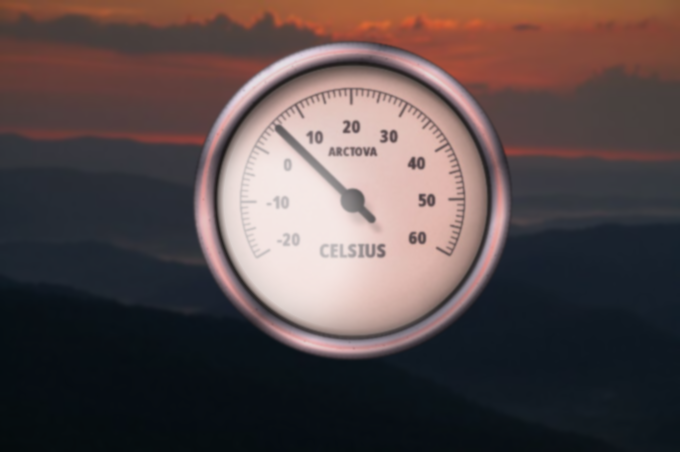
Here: 5 °C
